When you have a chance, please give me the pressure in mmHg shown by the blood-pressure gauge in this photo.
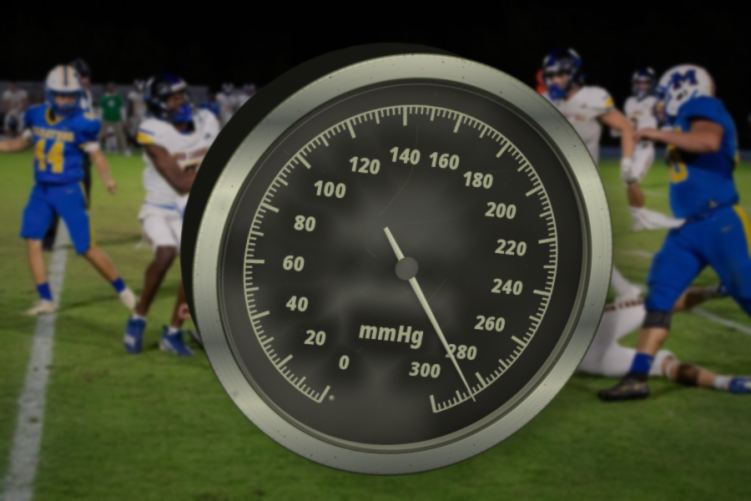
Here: 286 mmHg
